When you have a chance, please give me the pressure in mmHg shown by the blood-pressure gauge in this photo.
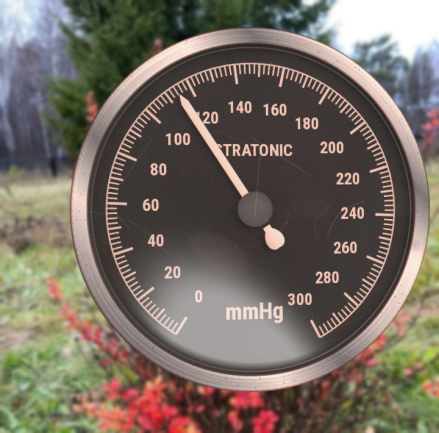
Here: 114 mmHg
